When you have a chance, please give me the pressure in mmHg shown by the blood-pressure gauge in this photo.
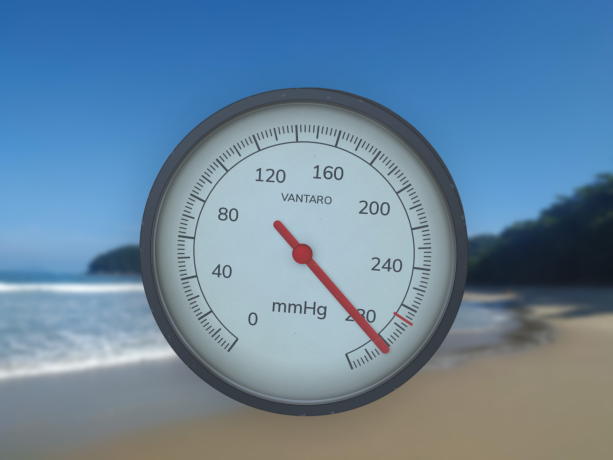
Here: 282 mmHg
